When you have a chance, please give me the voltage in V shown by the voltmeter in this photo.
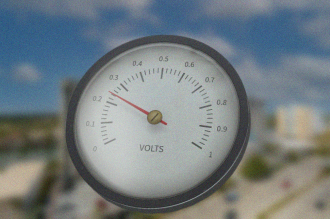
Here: 0.24 V
